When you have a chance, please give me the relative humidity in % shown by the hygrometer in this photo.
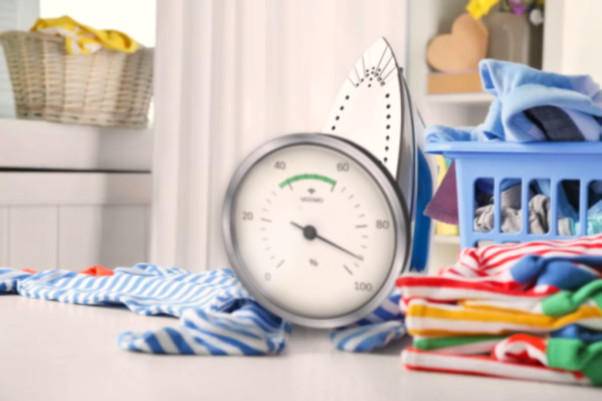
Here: 92 %
